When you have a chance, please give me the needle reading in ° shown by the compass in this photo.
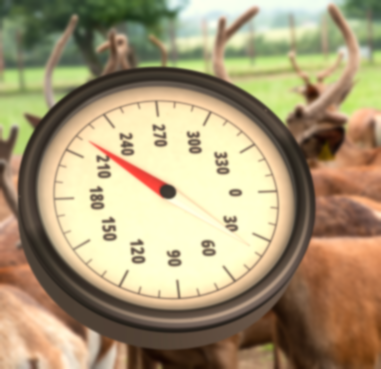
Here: 220 °
